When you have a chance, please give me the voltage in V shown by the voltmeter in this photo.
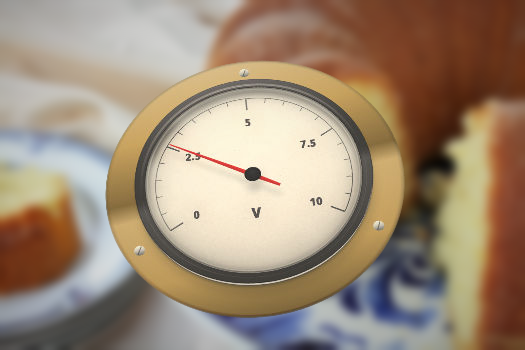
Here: 2.5 V
